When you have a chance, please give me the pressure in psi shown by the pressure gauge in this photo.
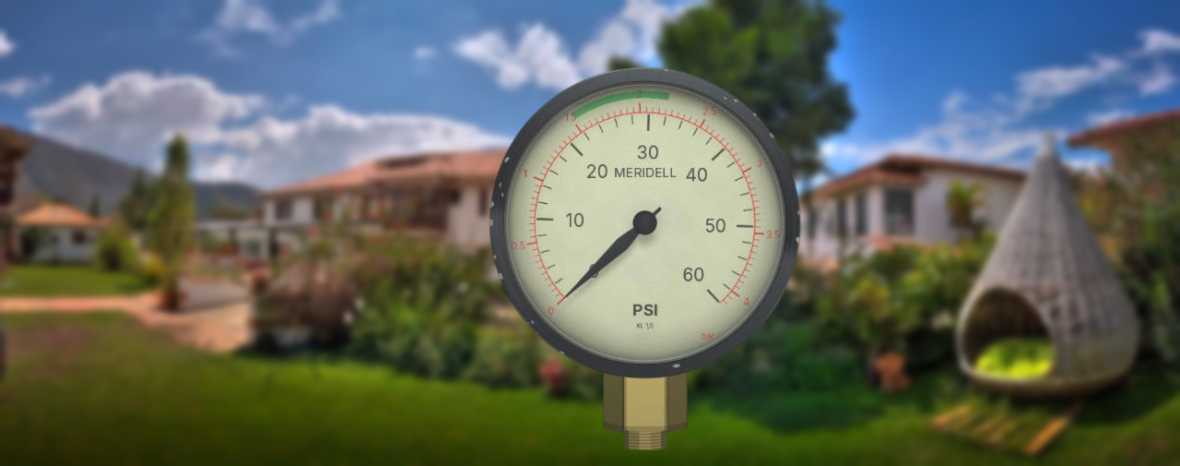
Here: 0 psi
